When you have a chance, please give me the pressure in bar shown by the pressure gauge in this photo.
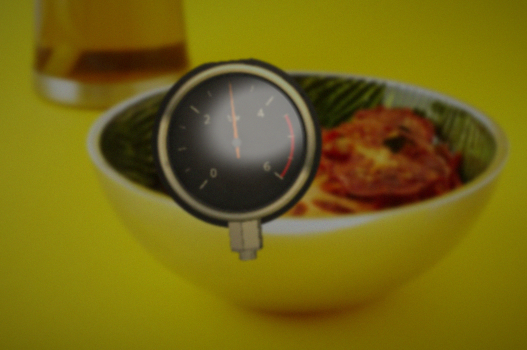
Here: 3 bar
